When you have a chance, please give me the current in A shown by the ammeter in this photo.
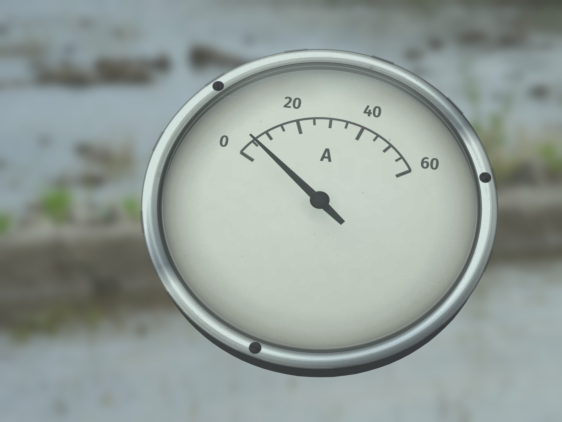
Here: 5 A
